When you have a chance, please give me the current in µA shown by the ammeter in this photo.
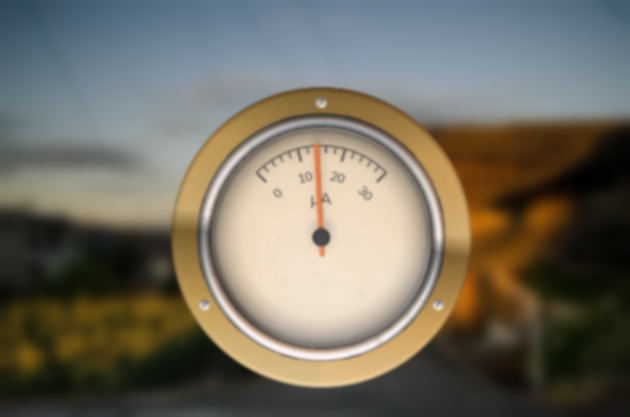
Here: 14 µA
